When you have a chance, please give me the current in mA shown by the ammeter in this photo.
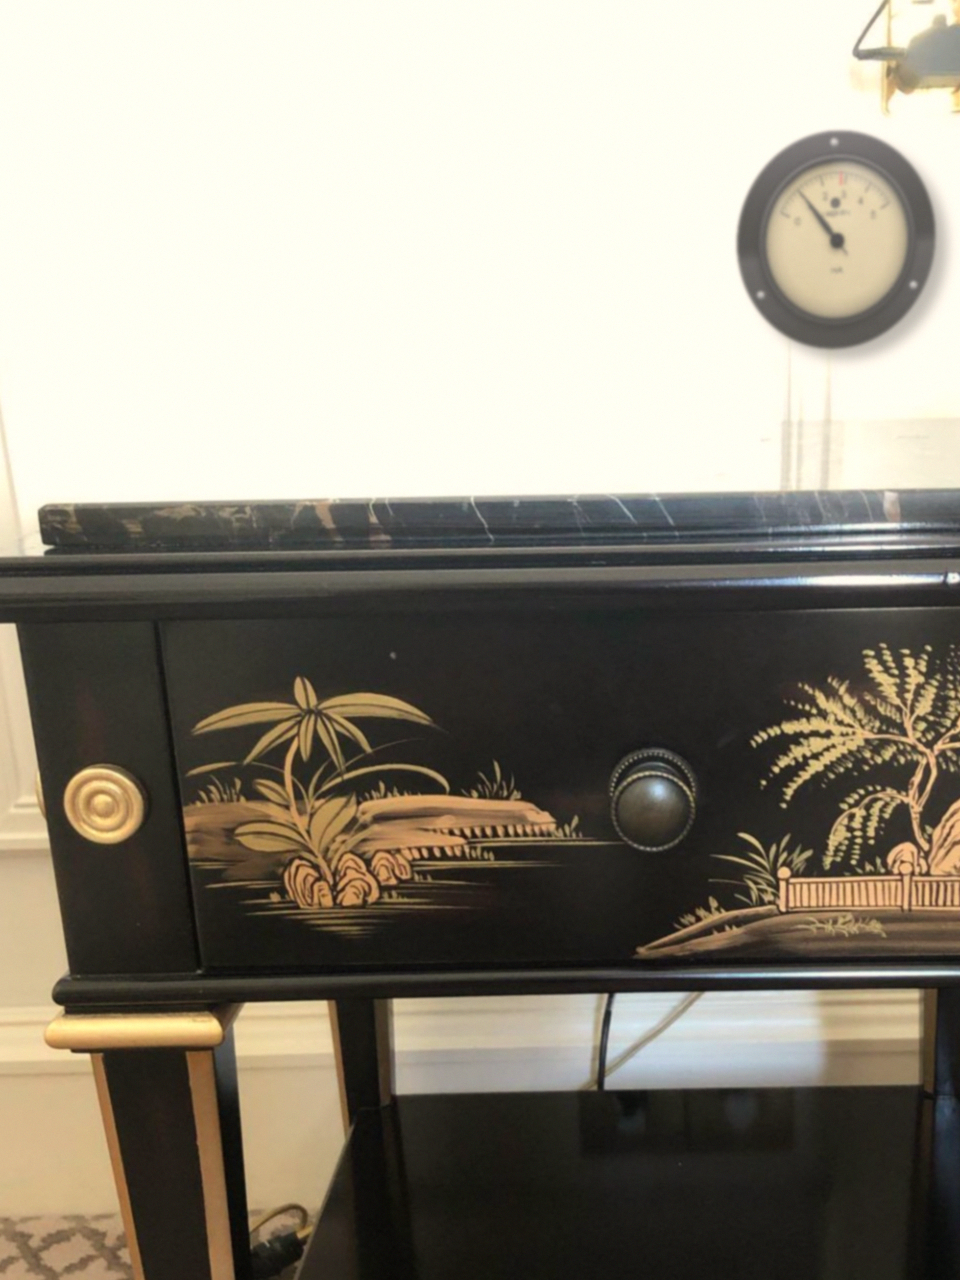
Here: 1 mA
